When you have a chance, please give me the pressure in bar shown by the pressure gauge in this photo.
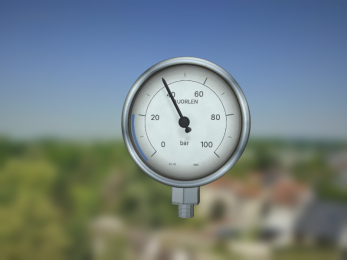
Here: 40 bar
